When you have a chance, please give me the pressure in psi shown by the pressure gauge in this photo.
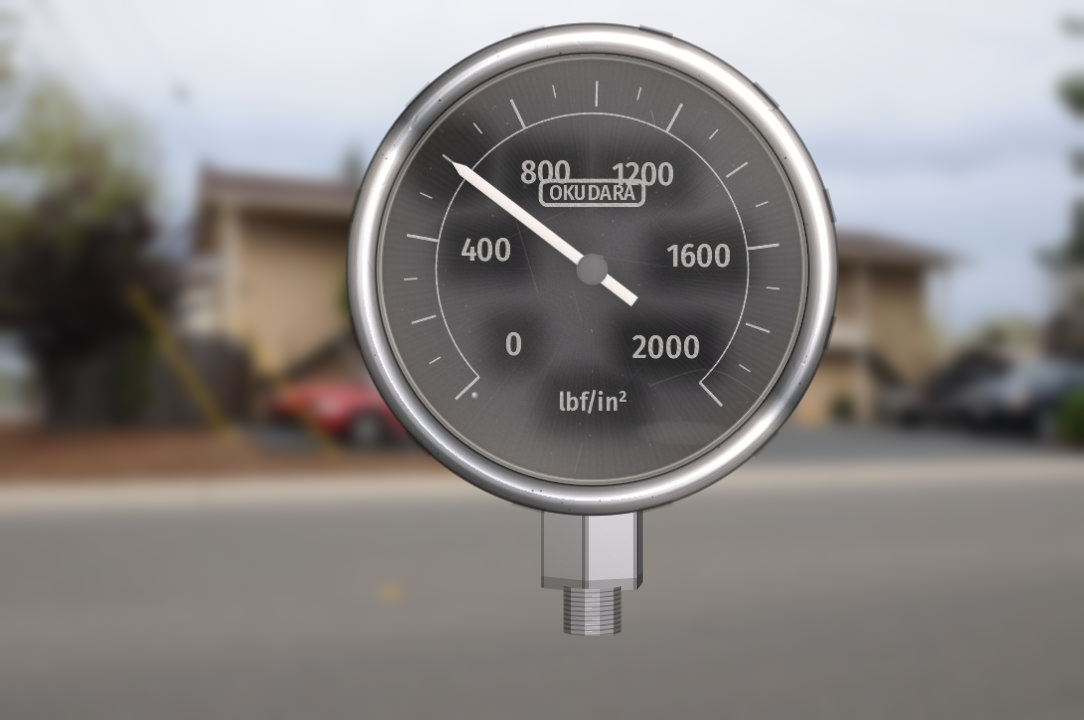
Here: 600 psi
